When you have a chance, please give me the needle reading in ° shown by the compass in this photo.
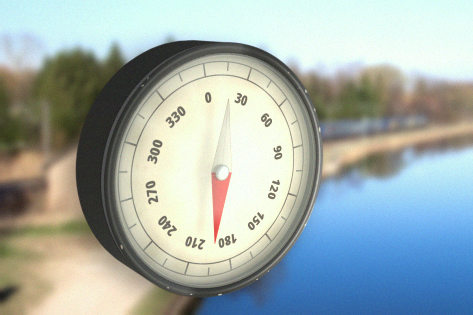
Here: 195 °
